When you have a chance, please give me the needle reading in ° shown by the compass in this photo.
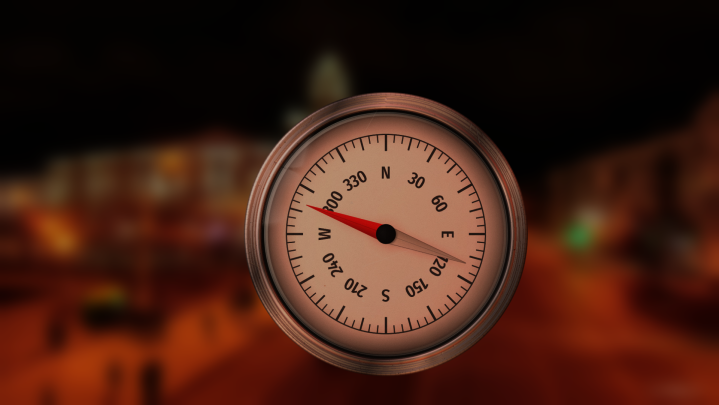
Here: 290 °
